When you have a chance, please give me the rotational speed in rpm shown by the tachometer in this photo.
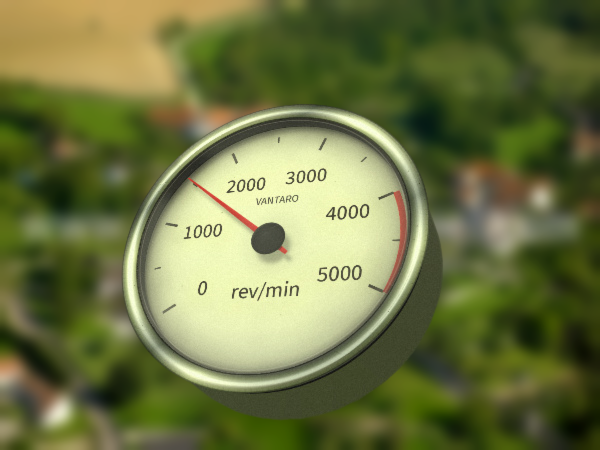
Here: 1500 rpm
